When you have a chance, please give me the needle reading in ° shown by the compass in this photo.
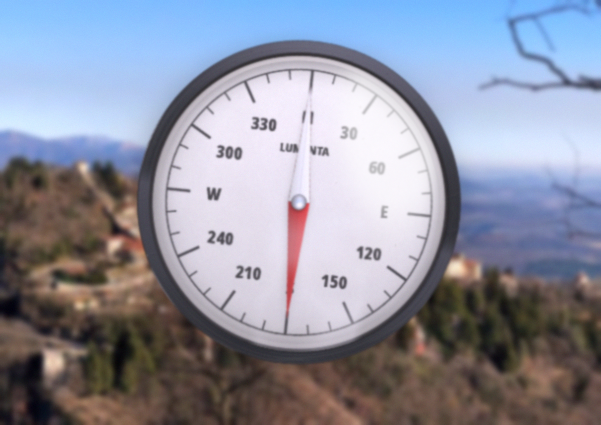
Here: 180 °
